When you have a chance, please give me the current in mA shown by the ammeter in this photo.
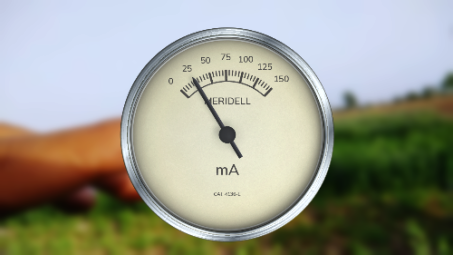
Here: 25 mA
